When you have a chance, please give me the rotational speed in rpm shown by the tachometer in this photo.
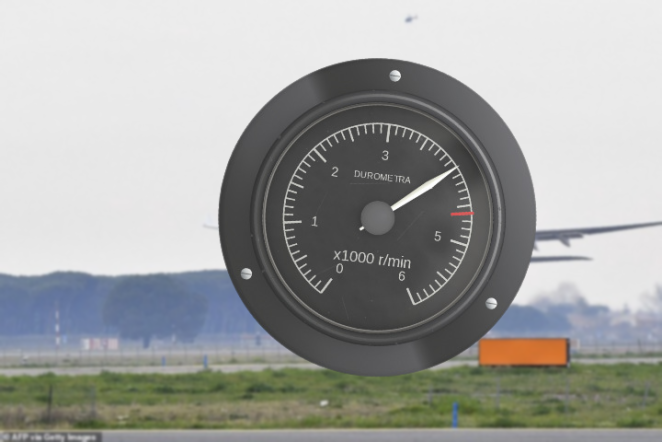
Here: 4000 rpm
